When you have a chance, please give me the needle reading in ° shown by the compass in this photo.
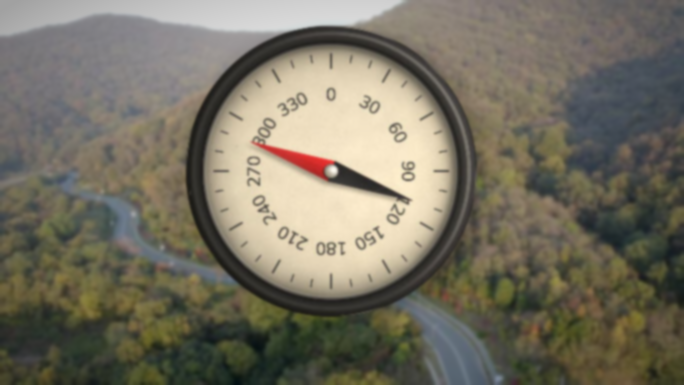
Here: 290 °
